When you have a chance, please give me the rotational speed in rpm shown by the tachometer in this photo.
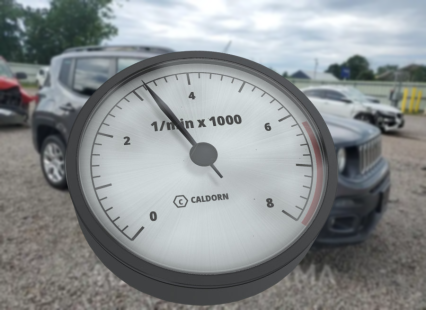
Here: 3200 rpm
